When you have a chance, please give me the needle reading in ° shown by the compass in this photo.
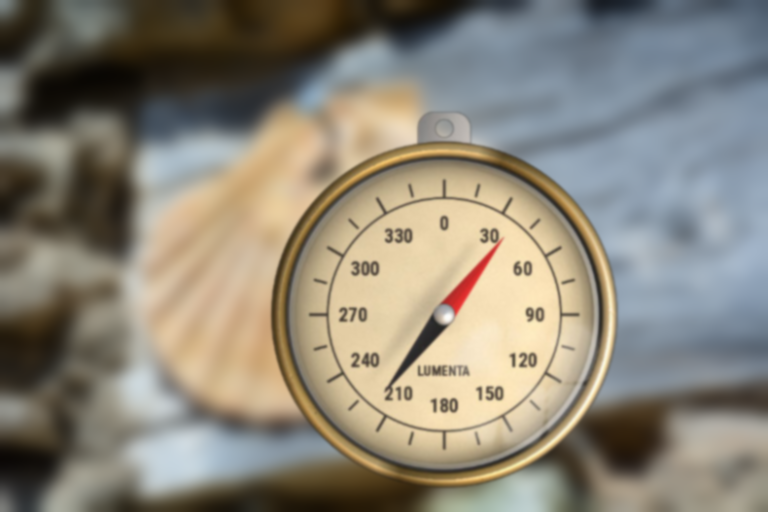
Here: 37.5 °
